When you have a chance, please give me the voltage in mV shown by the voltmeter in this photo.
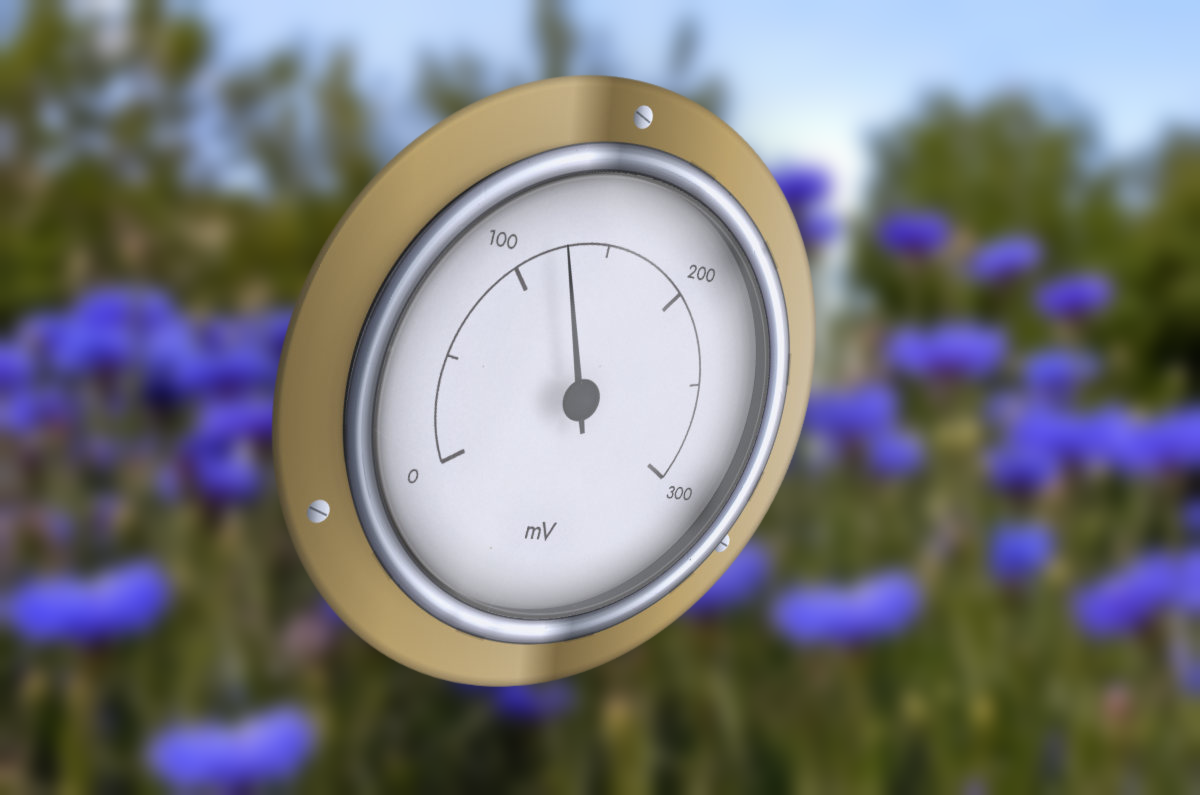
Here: 125 mV
